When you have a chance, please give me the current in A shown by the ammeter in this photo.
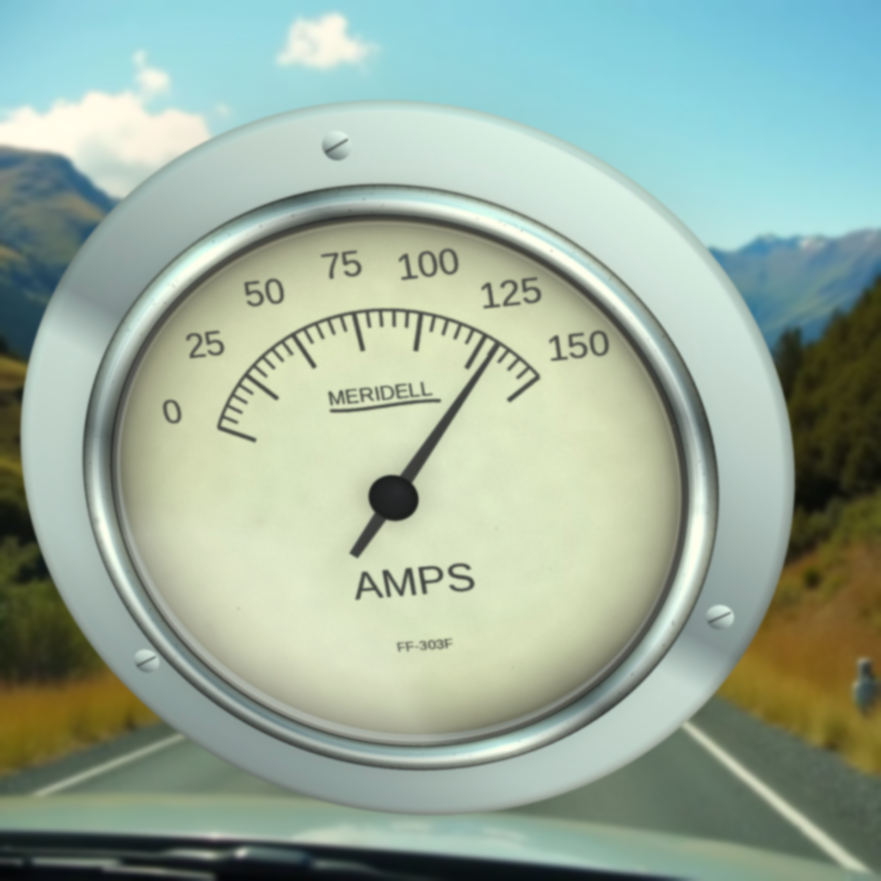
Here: 130 A
